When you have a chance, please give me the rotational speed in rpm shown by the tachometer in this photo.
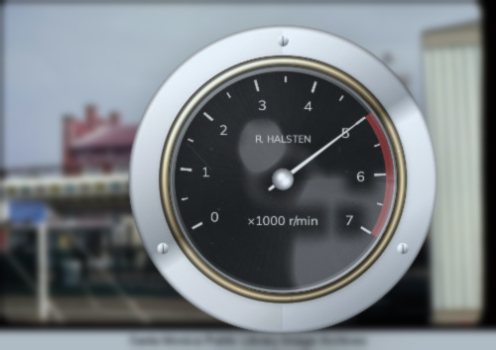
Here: 5000 rpm
